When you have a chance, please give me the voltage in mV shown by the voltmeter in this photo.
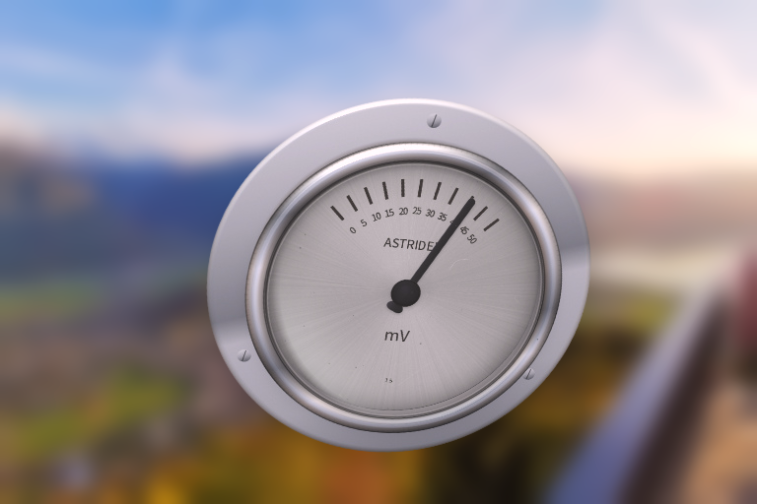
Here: 40 mV
